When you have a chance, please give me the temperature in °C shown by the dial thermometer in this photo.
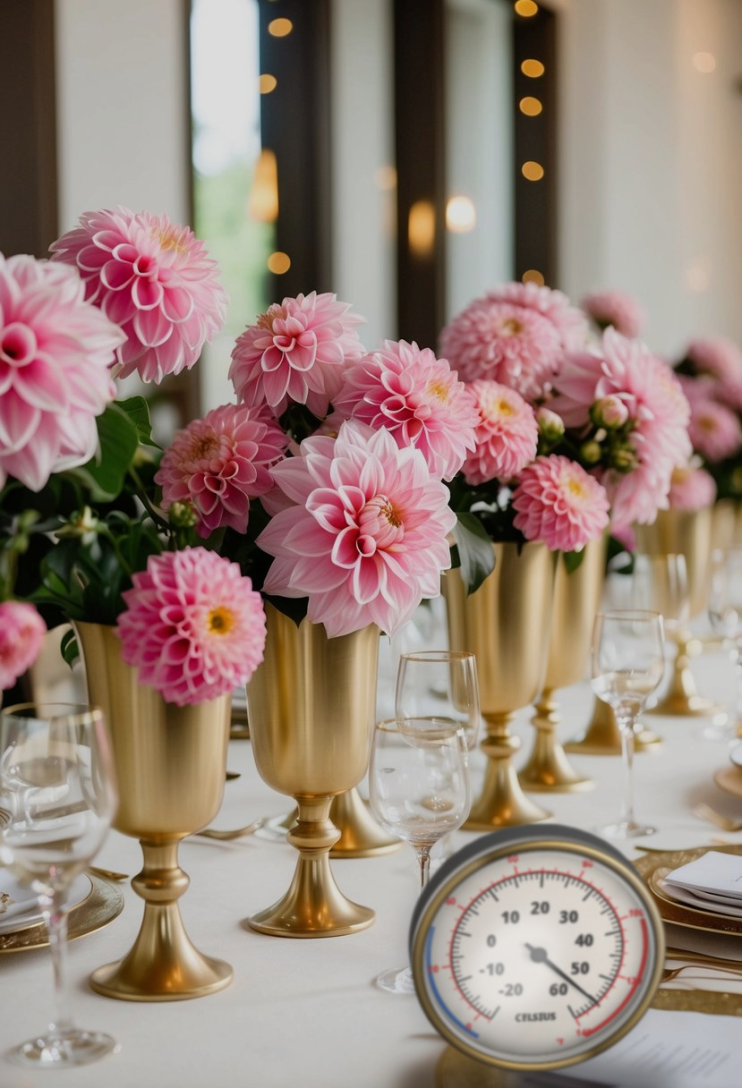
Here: 55 °C
